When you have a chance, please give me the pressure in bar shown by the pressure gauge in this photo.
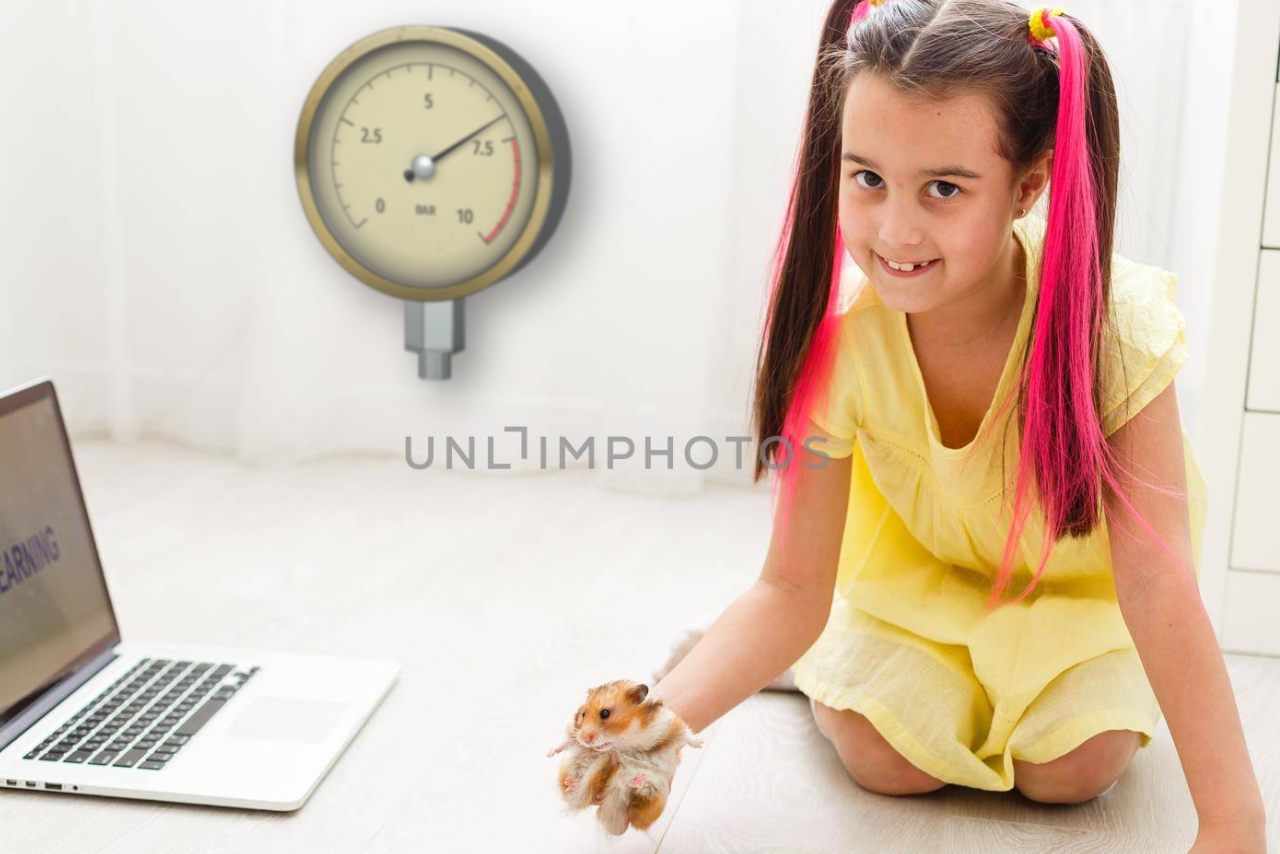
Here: 7 bar
